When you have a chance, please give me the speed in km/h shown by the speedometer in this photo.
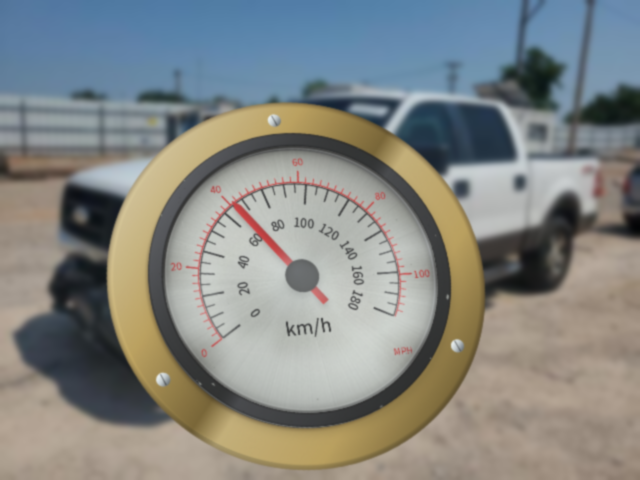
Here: 65 km/h
